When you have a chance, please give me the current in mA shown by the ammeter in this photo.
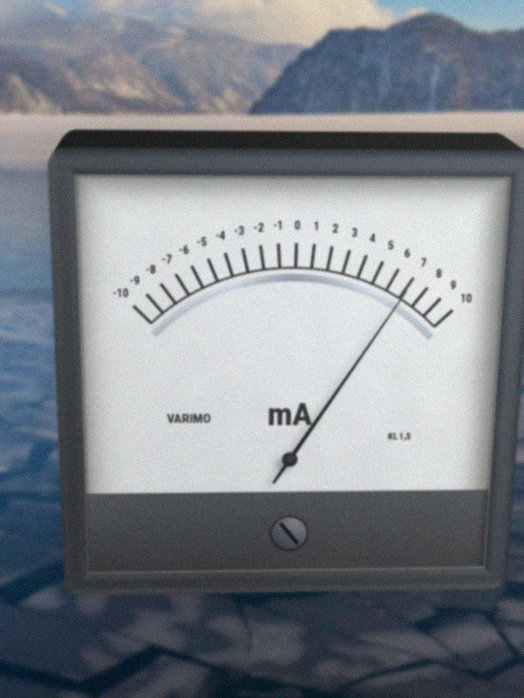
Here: 7 mA
